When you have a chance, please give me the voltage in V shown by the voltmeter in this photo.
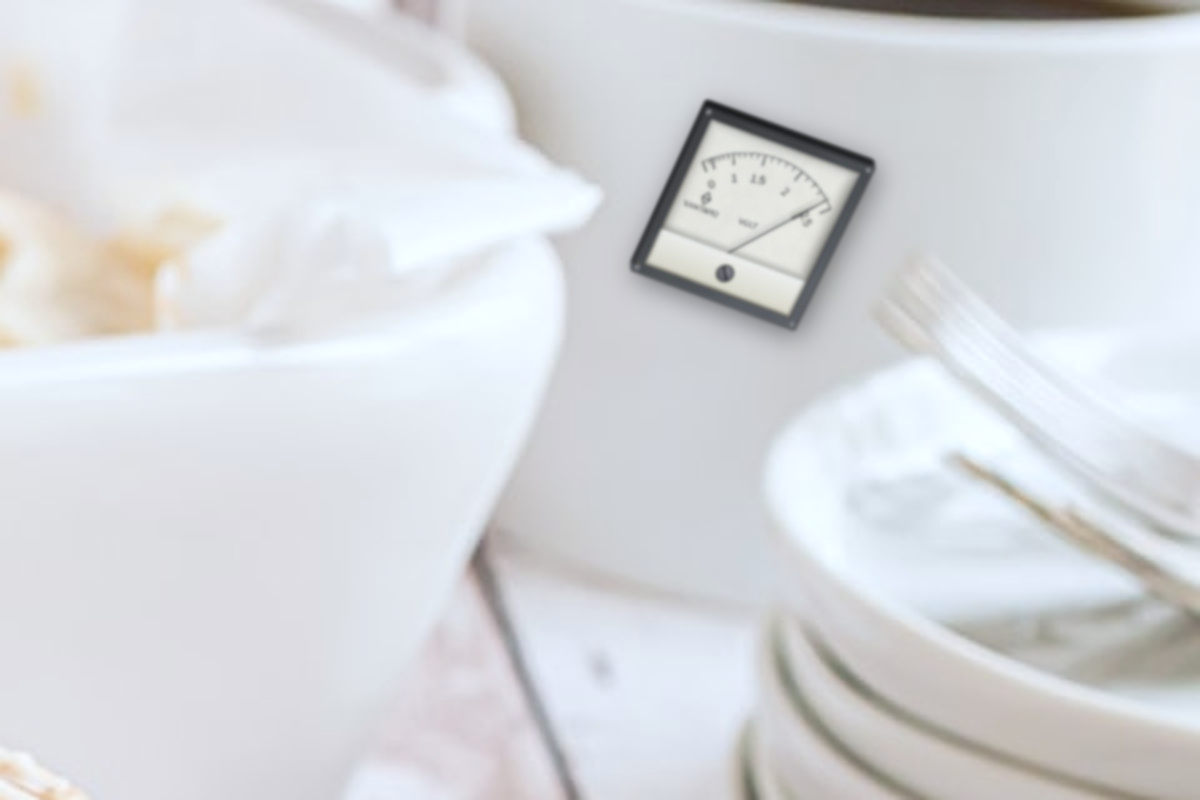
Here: 2.4 V
